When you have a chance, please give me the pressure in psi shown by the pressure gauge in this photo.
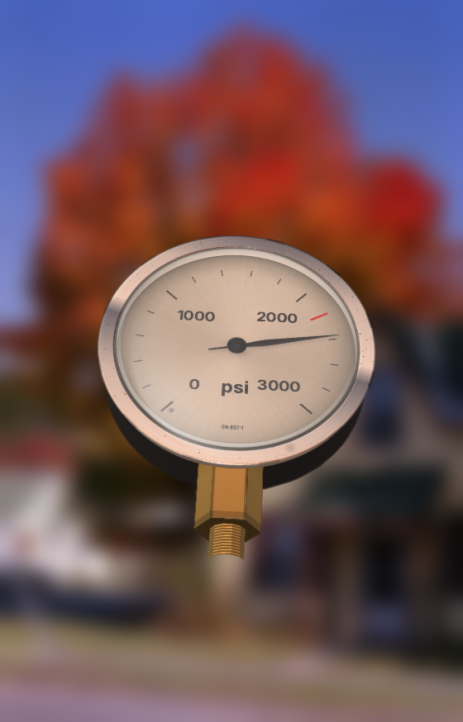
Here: 2400 psi
